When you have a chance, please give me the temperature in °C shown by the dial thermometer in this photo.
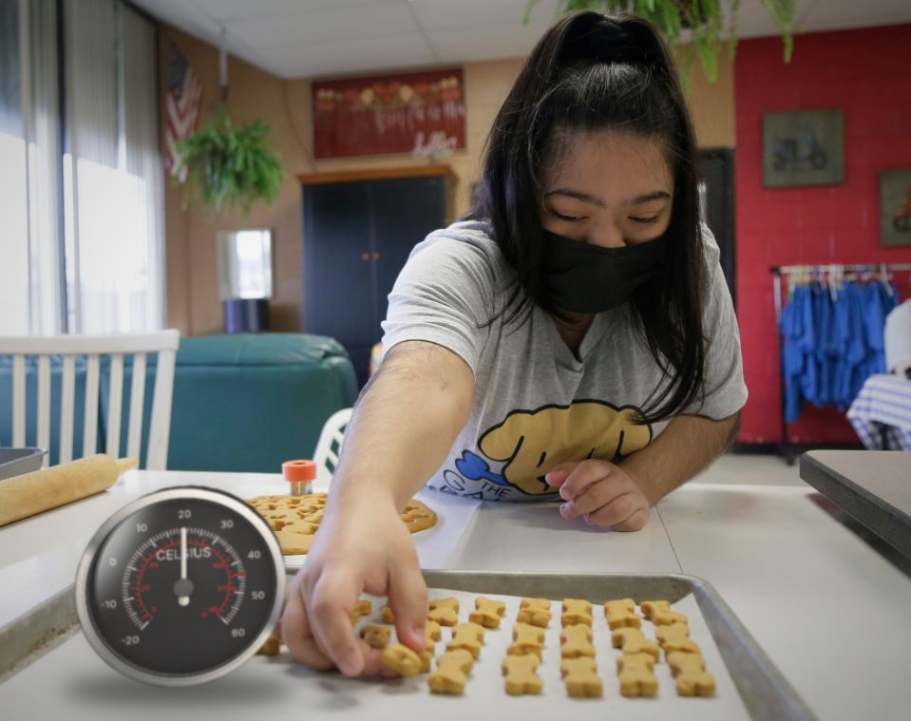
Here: 20 °C
